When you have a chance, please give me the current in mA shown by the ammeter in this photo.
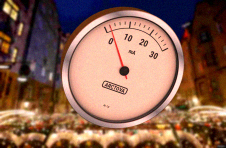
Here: 2 mA
